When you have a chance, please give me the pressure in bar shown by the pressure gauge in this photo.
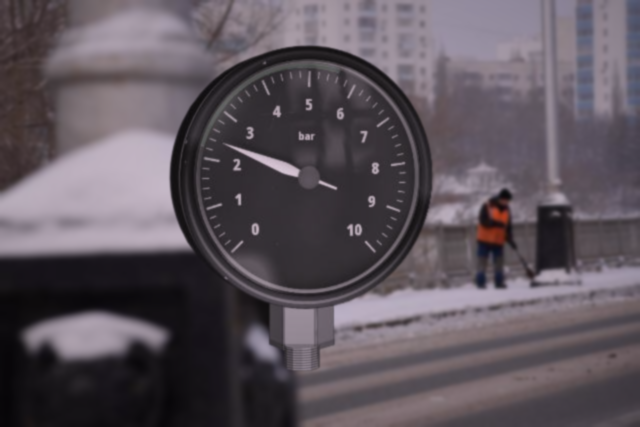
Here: 2.4 bar
